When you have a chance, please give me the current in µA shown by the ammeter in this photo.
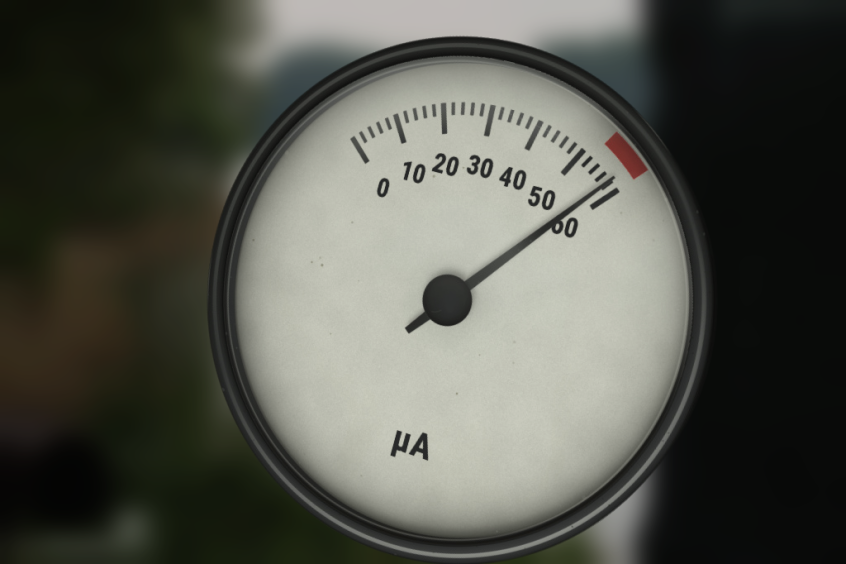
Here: 58 µA
